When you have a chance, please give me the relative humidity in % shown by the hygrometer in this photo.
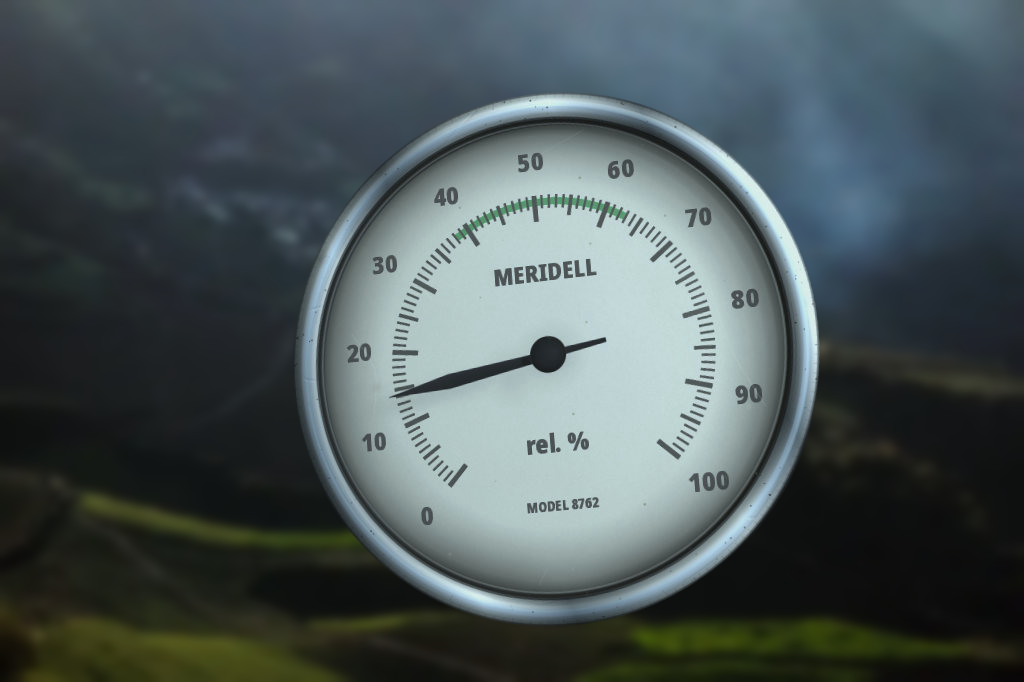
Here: 14 %
